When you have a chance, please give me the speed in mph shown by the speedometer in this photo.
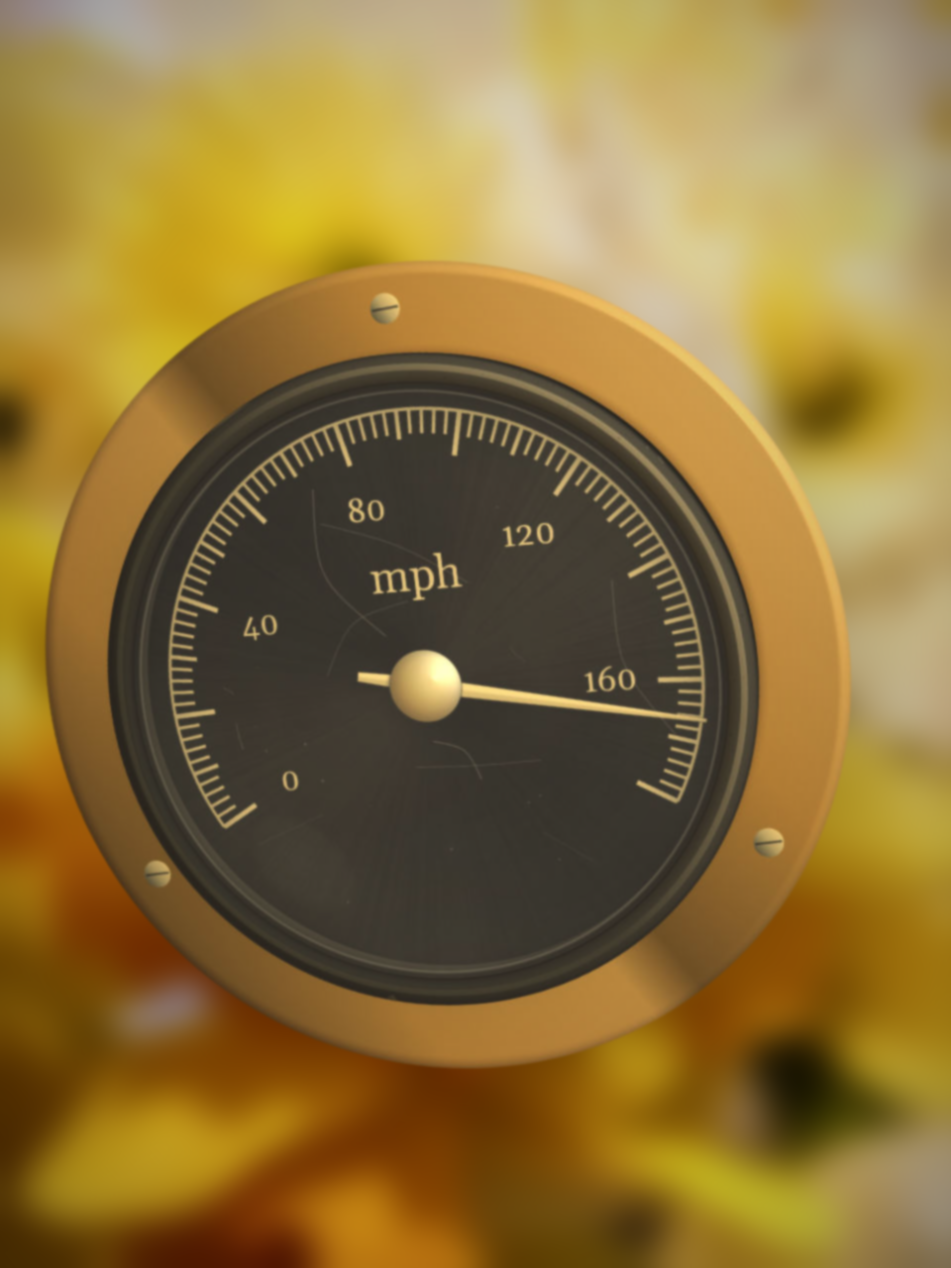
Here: 166 mph
